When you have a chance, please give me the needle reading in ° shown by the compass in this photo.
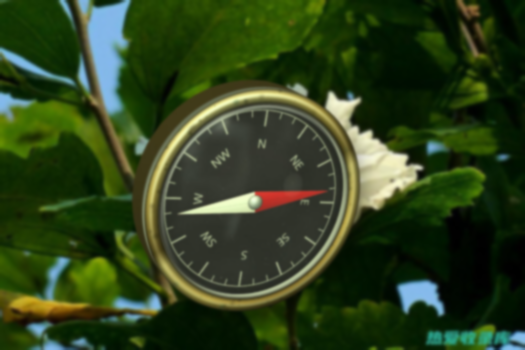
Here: 80 °
